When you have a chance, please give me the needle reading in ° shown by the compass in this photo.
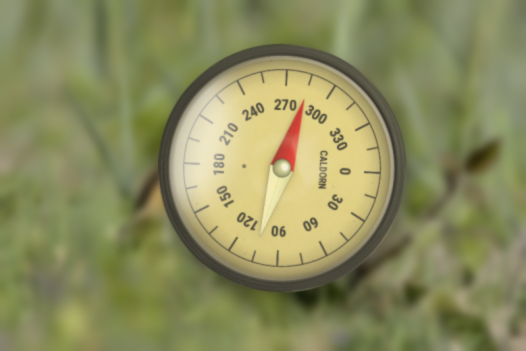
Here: 285 °
